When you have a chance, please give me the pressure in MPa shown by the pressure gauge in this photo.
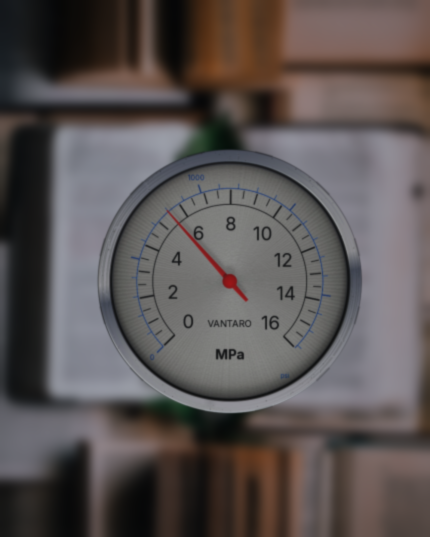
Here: 5.5 MPa
